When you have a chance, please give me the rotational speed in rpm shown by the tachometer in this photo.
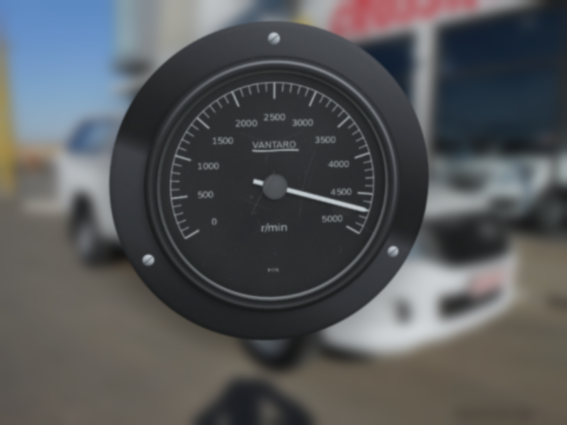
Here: 4700 rpm
